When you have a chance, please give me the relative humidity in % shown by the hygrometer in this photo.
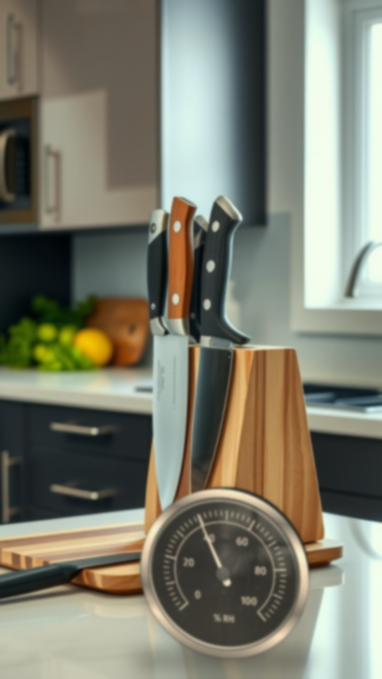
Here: 40 %
